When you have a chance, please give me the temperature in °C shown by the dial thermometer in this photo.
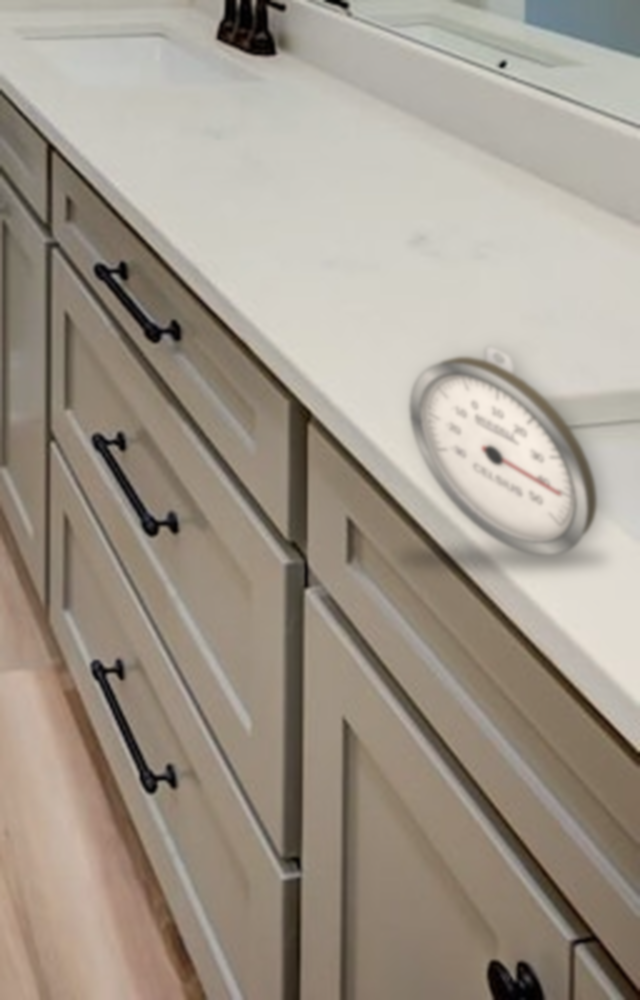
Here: 40 °C
